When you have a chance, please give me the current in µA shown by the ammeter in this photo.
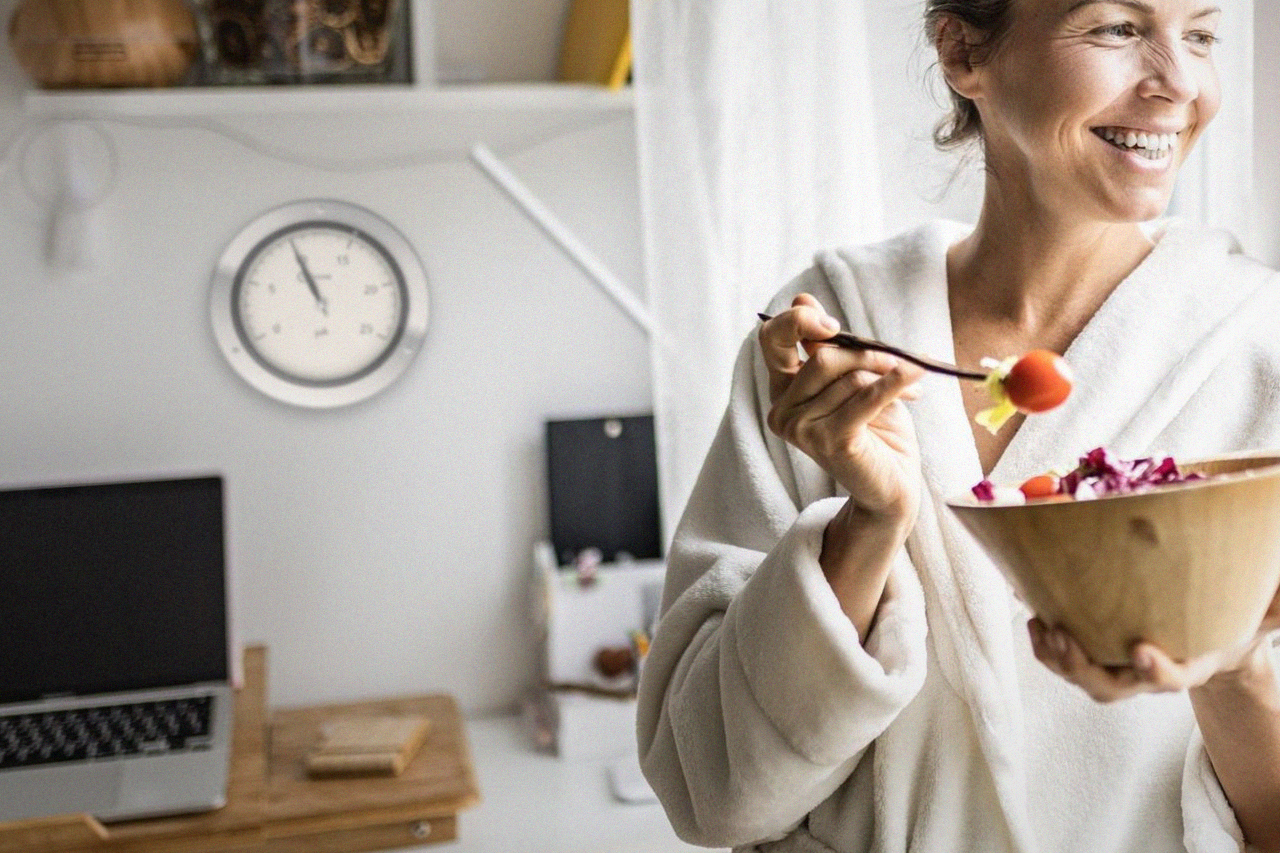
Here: 10 µA
